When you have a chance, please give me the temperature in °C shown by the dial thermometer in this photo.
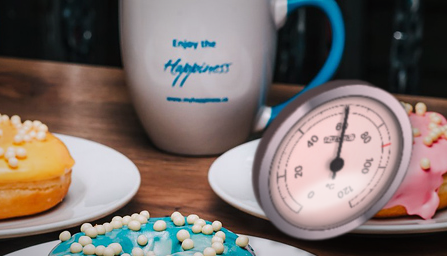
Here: 60 °C
